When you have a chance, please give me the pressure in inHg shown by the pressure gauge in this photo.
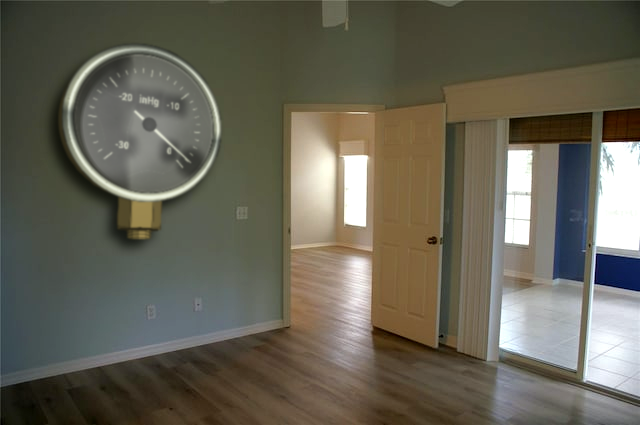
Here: -1 inHg
